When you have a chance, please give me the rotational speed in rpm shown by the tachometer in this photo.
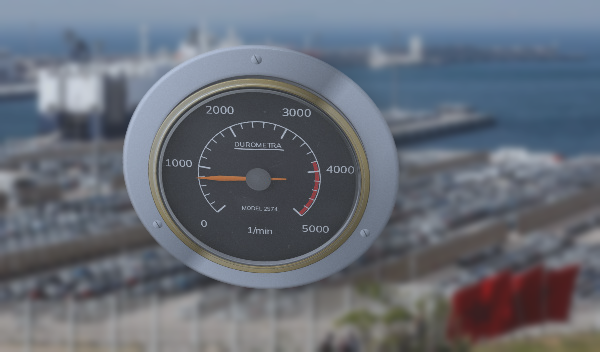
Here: 800 rpm
